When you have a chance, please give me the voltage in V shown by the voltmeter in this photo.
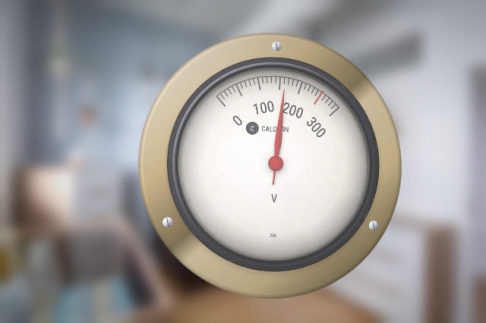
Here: 160 V
